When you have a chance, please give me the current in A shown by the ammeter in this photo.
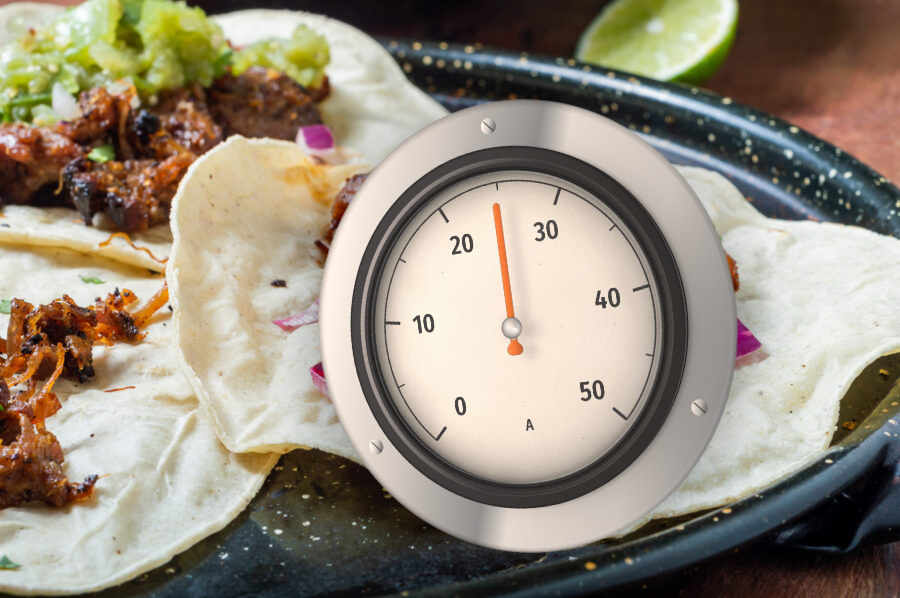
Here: 25 A
